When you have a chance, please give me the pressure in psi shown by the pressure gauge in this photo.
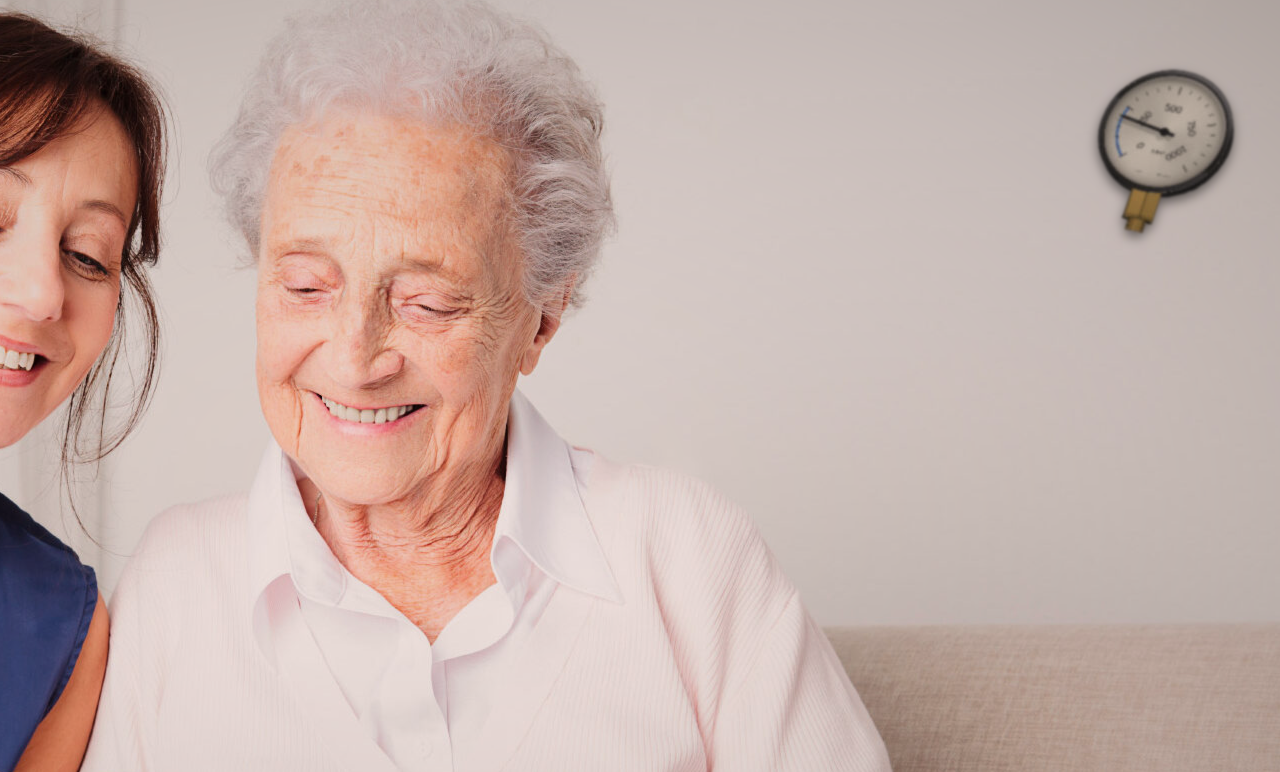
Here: 200 psi
